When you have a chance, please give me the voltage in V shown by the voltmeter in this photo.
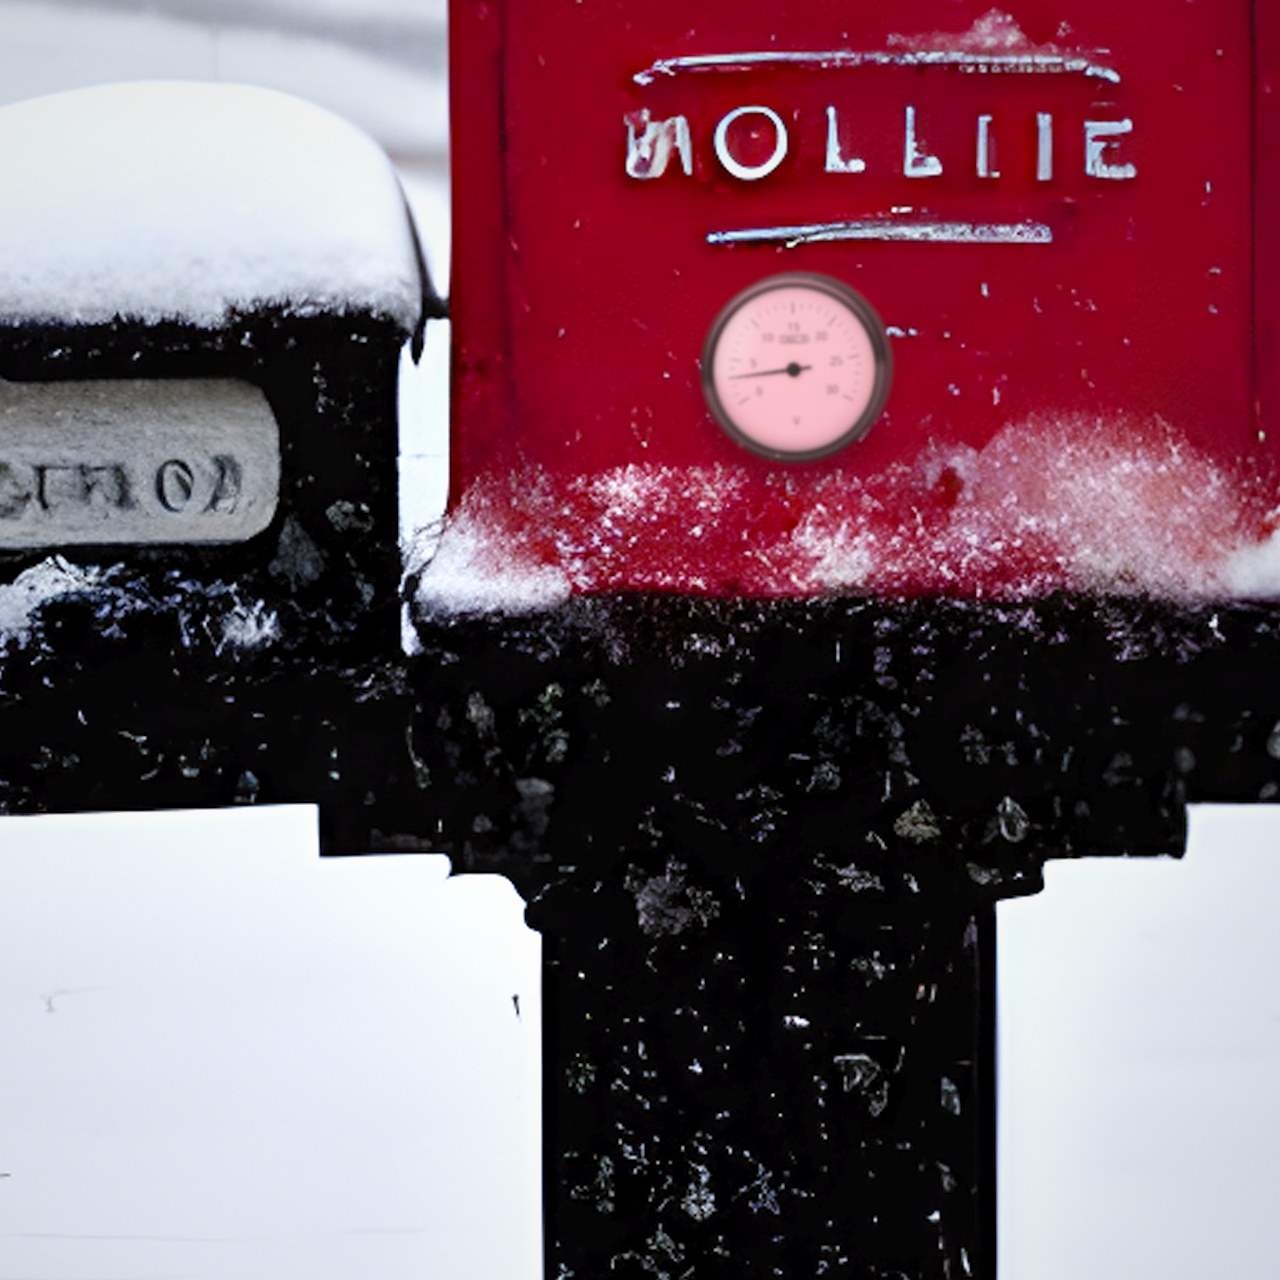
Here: 3 V
